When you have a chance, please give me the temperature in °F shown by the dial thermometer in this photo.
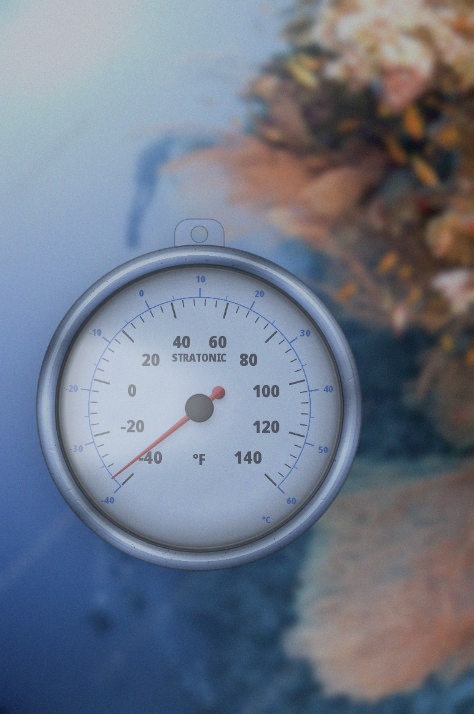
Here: -36 °F
